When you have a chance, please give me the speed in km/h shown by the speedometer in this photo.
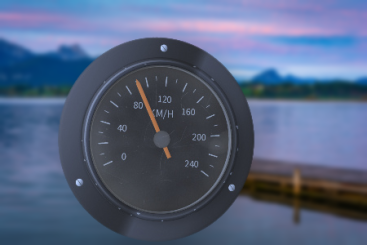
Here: 90 km/h
